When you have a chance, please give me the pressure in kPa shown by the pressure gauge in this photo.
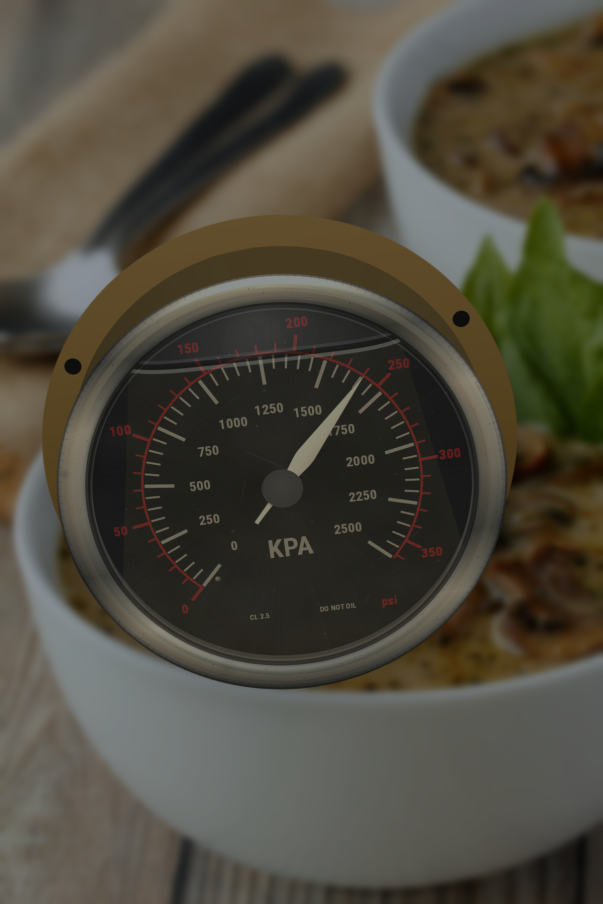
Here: 1650 kPa
